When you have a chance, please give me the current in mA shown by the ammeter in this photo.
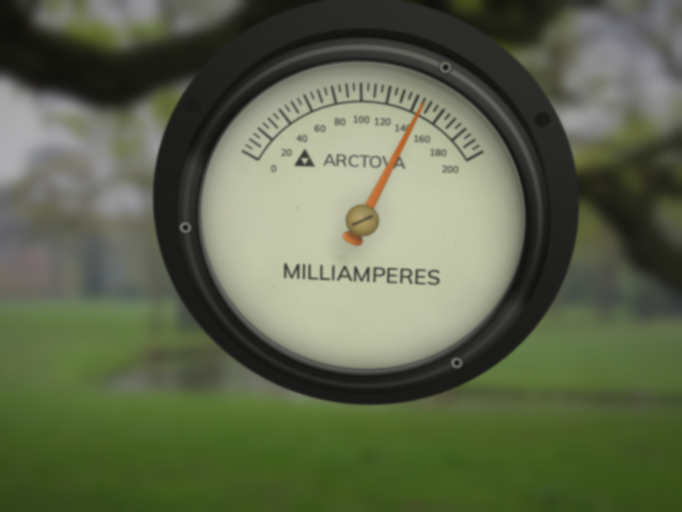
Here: 145 mA
